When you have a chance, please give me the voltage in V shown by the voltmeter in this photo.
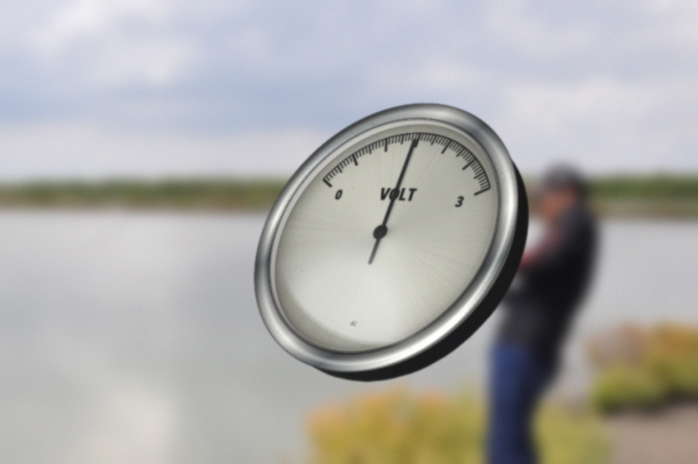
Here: 1.5 V
